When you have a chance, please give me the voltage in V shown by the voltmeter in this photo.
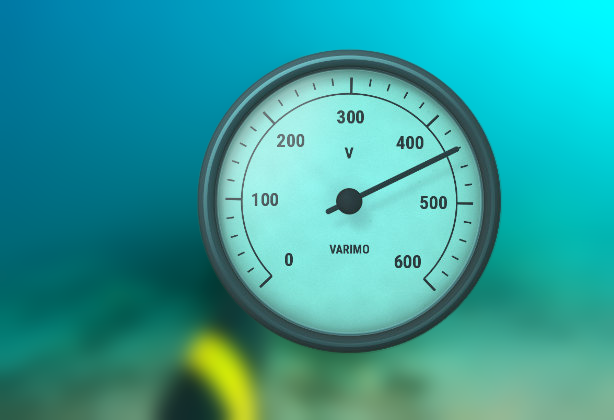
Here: 440 V
